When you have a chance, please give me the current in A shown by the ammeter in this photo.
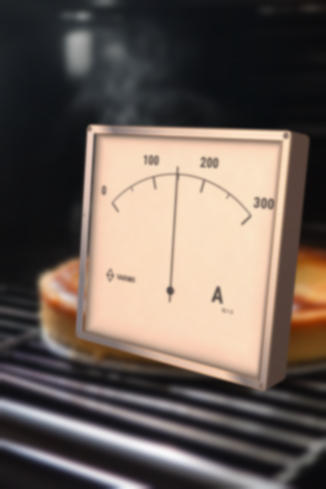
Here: 150 A
